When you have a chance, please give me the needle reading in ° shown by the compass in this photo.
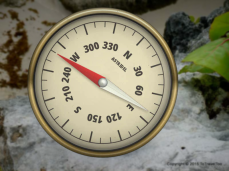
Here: 260 °
